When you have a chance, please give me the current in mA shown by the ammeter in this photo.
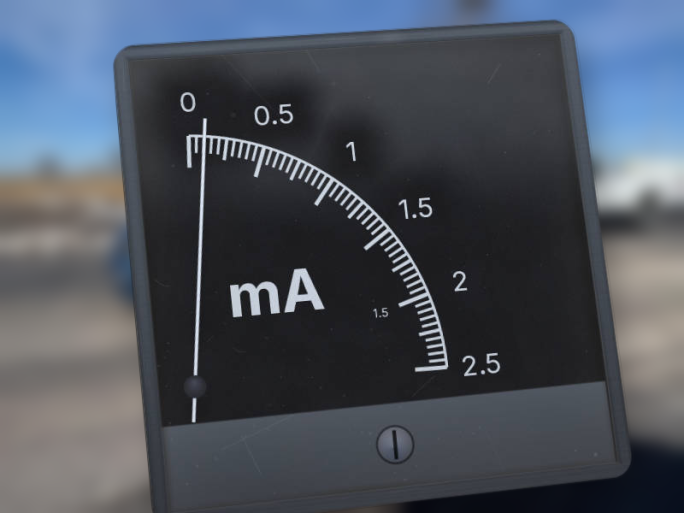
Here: 0.1 mA
